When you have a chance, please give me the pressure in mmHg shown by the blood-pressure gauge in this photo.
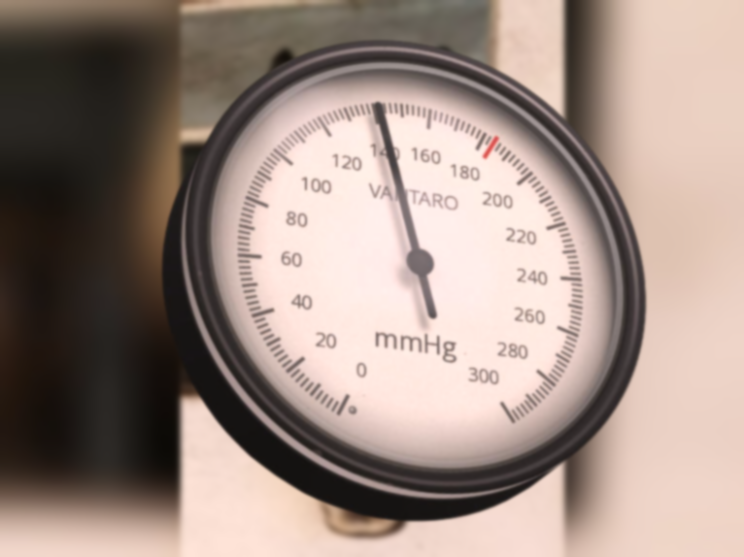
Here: 140 mmHg
